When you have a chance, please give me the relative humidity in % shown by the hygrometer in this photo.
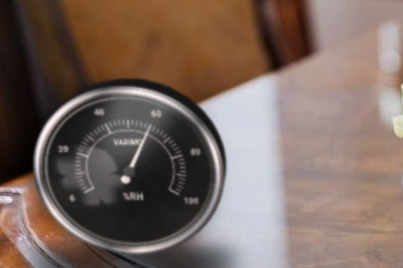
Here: 60 %
